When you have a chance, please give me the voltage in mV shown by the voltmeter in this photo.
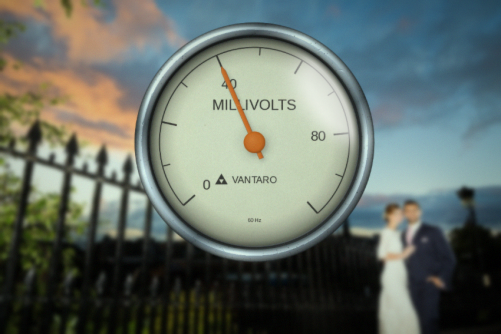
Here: 40 mV
